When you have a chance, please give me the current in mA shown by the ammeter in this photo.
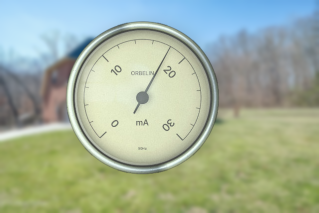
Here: 18 mA
